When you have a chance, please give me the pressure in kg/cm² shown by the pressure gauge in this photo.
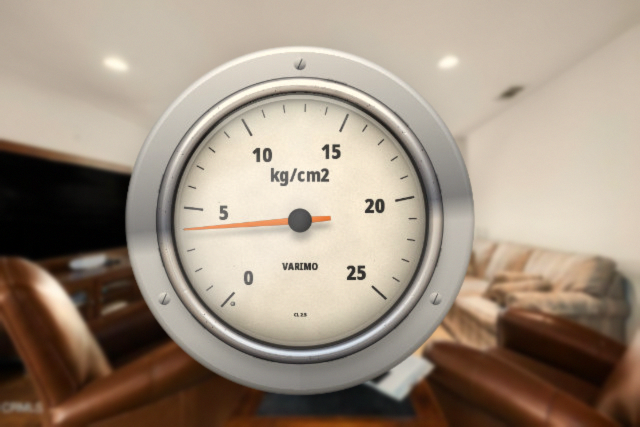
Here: 4 kg/cm²
